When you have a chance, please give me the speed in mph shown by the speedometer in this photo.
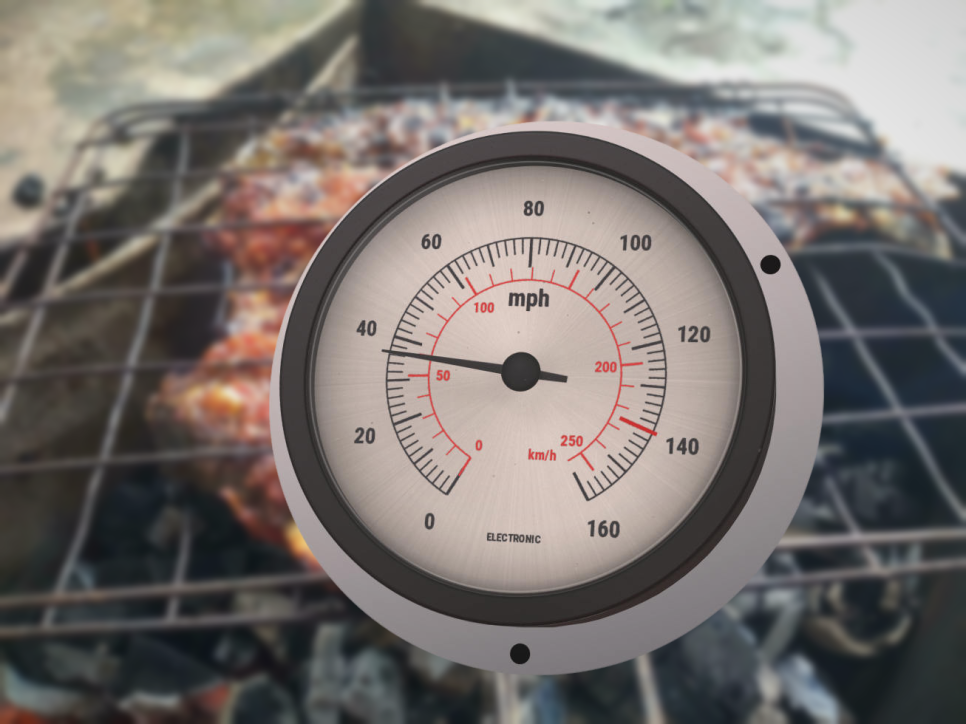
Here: 36 mph
